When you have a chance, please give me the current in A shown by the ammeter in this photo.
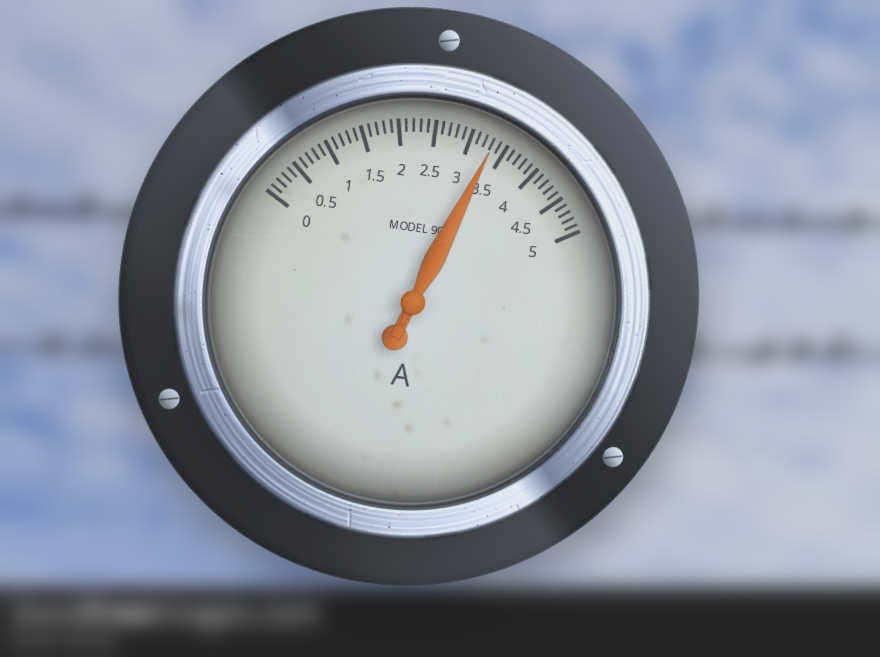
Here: 3.3 A
